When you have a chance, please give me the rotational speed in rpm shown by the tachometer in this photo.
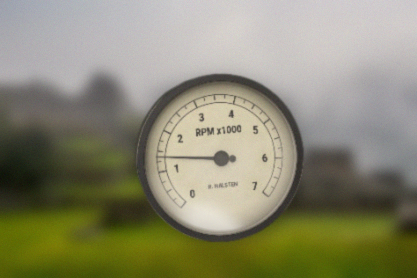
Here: 1375 rpm
